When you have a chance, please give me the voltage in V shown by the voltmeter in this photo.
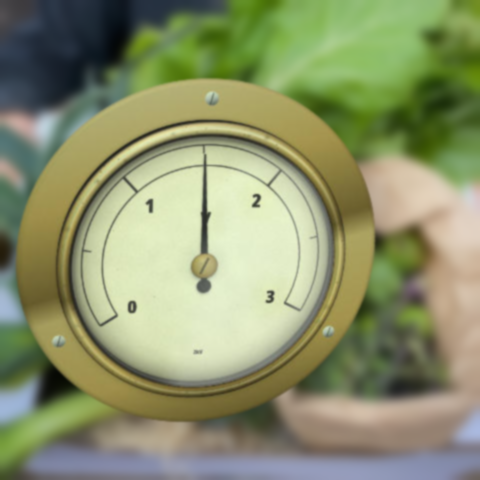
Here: 1.5 V
